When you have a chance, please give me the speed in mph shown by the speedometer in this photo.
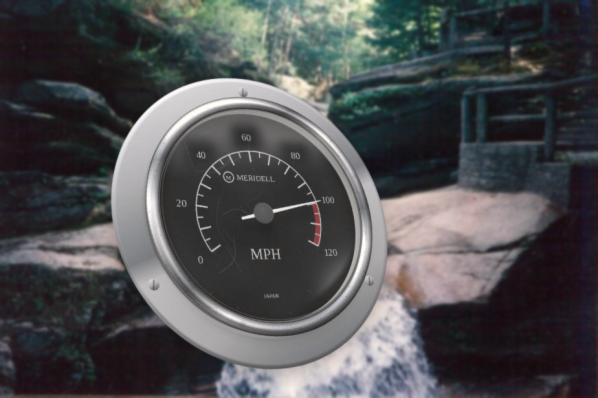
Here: 100 mph
